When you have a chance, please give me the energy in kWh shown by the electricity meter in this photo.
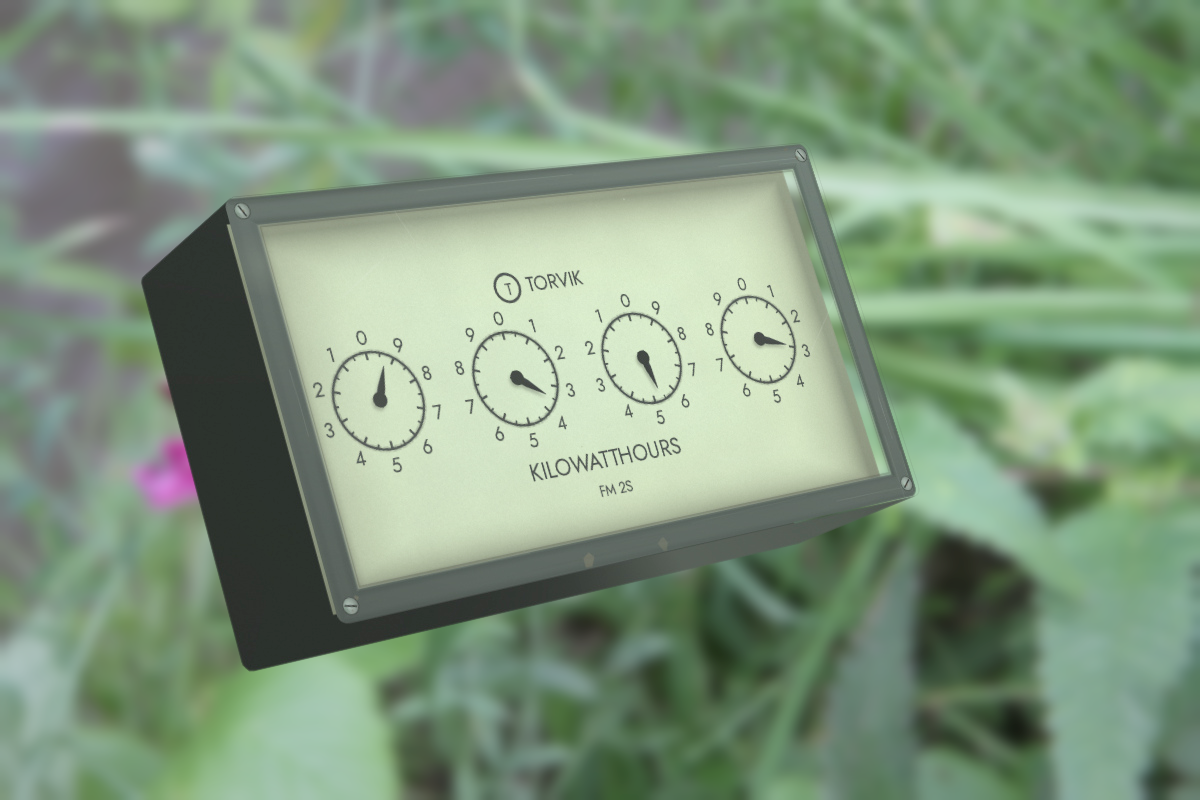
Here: 9353 kWh
